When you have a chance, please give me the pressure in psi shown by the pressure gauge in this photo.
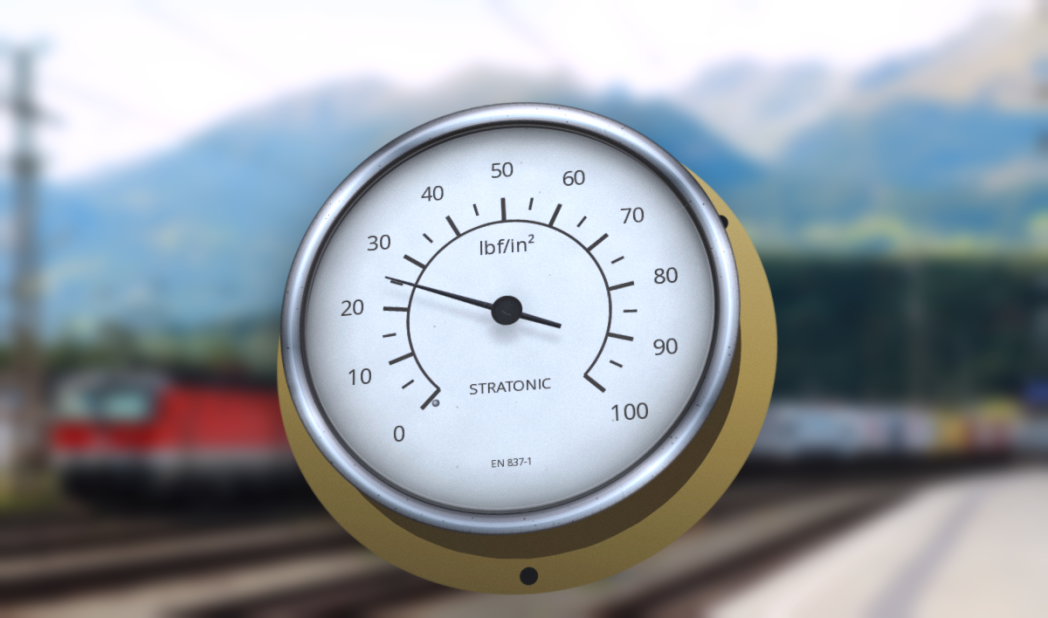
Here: 25 psi
